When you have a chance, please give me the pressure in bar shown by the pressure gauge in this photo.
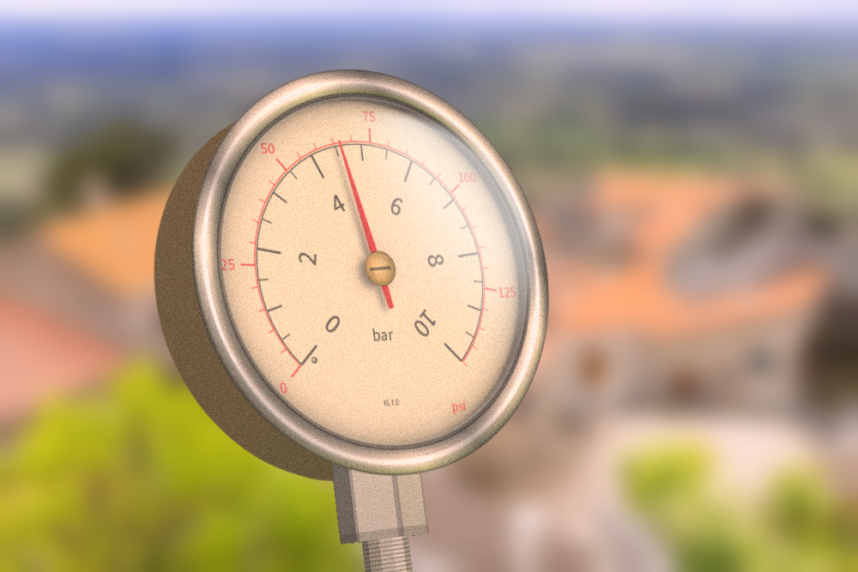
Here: 4.5 bar
